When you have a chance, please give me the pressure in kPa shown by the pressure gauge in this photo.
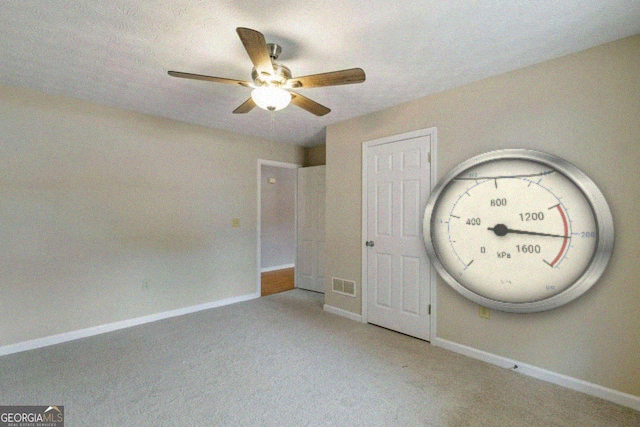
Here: 1400 kPa
